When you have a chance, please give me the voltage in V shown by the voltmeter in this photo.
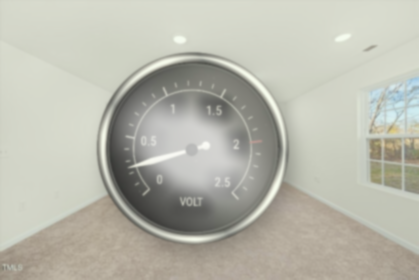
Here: 0.25 V
